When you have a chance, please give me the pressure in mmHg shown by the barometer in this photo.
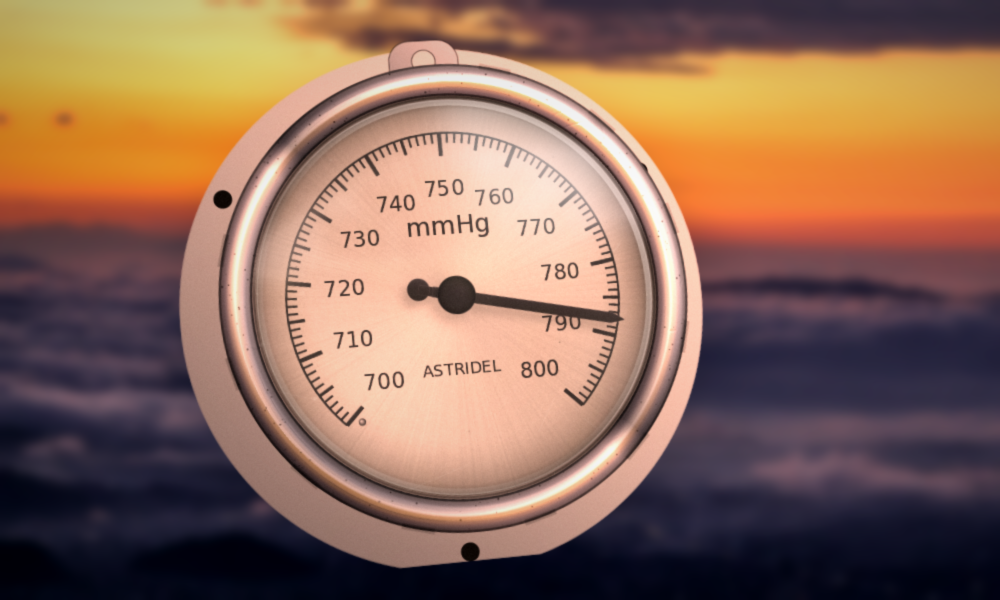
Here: 788 mmHg
